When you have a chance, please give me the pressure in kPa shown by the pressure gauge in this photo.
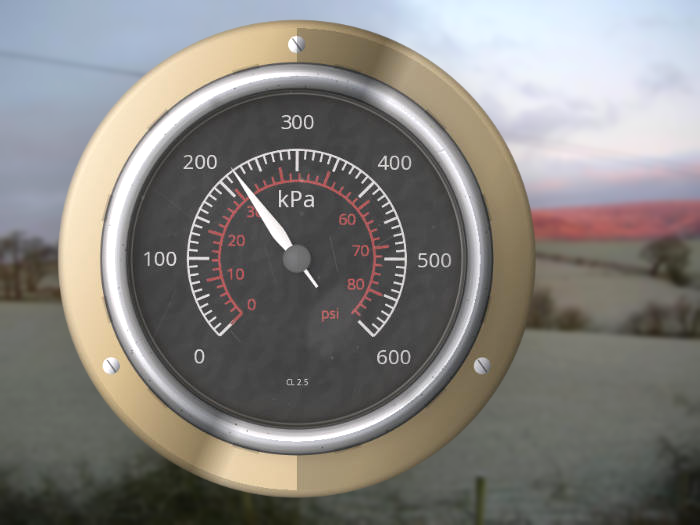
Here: 220 kPa
